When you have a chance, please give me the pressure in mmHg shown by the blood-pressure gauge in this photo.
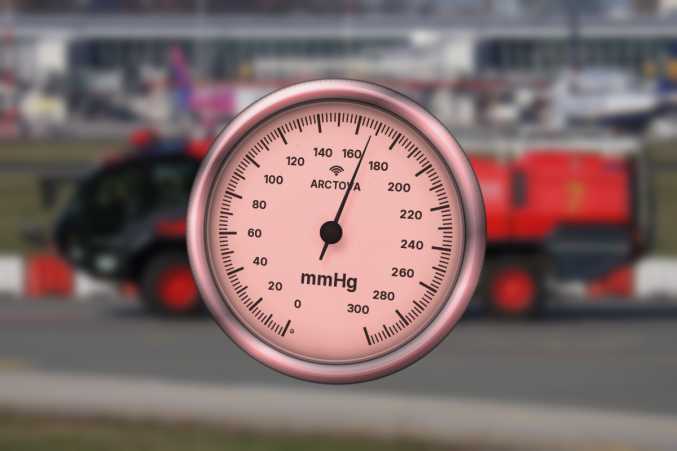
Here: 168 mmHg
